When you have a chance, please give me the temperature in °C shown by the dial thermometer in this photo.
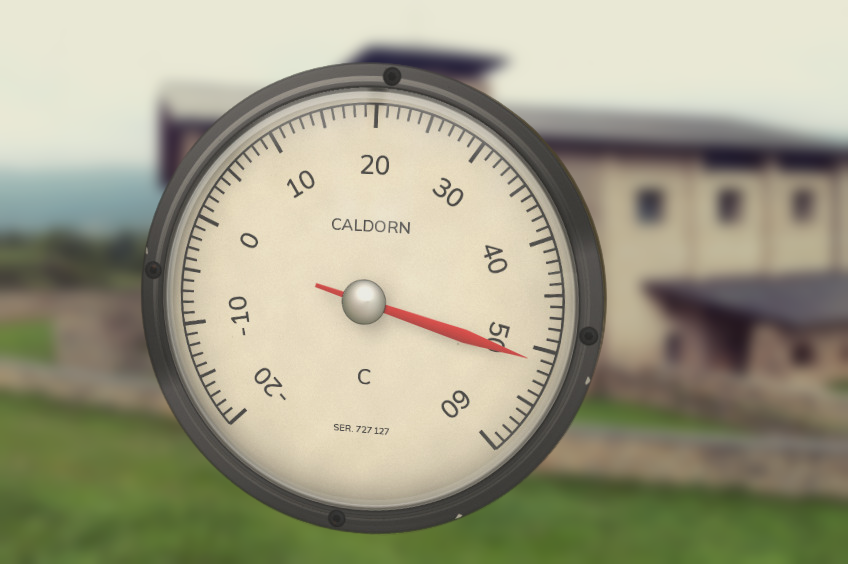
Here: 51 °C
